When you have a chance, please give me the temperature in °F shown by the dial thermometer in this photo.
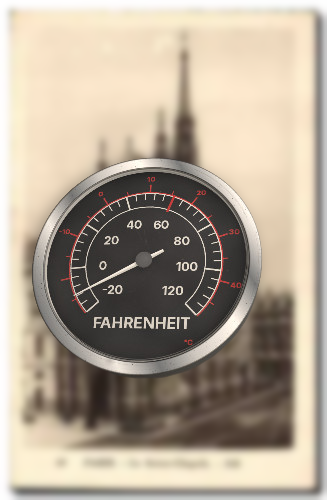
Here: -12 °F
